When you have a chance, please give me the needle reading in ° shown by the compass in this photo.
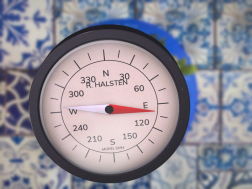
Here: 97.5 °
